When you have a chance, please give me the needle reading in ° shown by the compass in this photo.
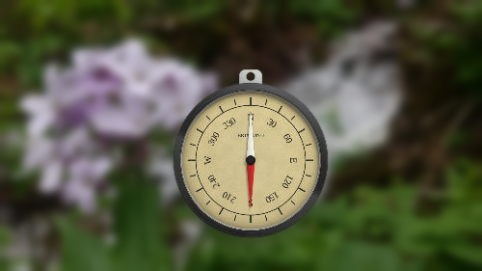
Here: 180 °
